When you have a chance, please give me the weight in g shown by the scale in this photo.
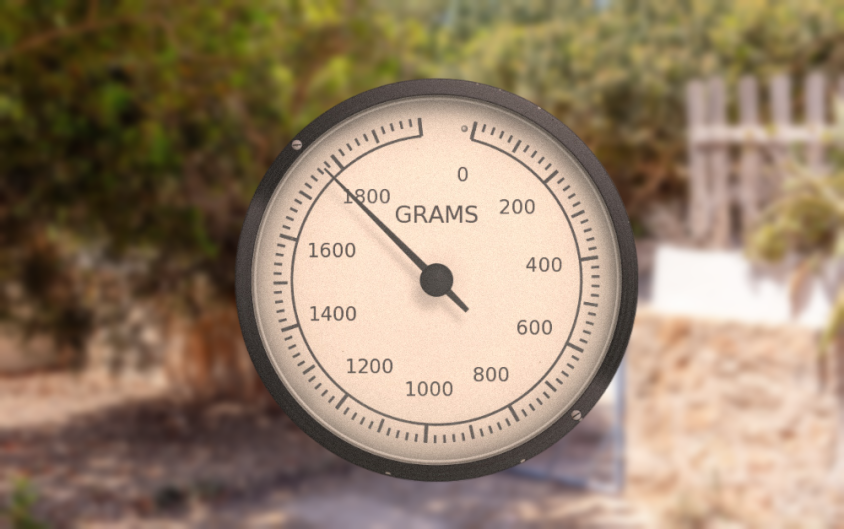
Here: 1770 g
